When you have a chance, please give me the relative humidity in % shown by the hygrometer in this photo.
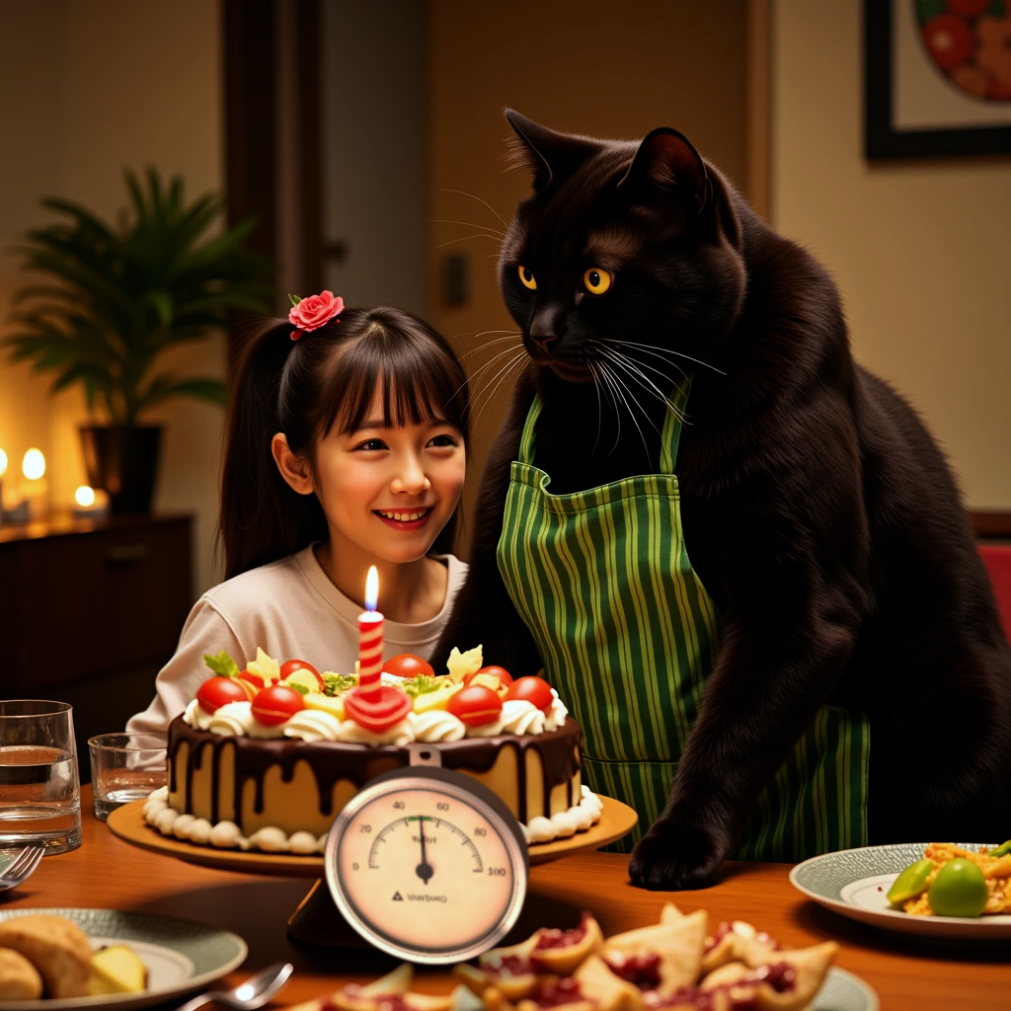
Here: 50 %
